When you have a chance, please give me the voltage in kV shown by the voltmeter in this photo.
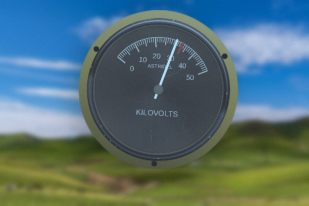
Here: 30 kV
